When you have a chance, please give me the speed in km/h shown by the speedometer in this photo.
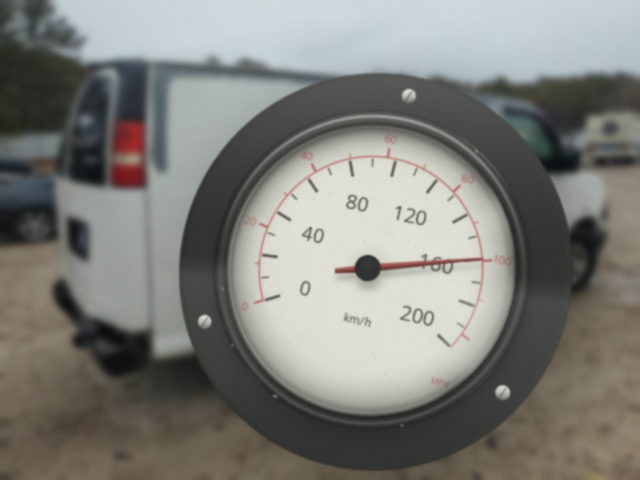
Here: 160 km/h
